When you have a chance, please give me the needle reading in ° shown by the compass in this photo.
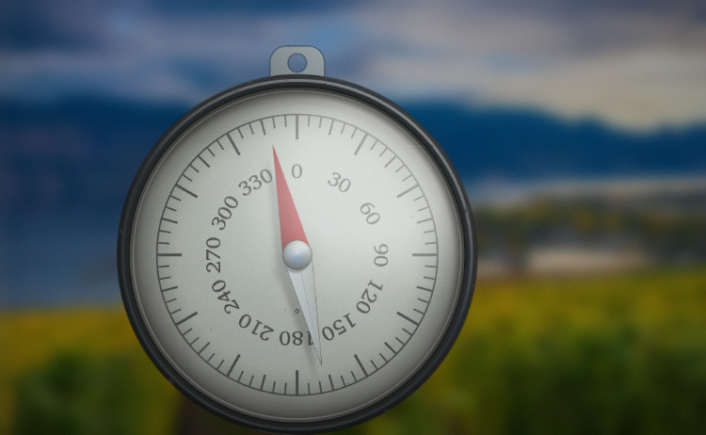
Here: 347.5 °
